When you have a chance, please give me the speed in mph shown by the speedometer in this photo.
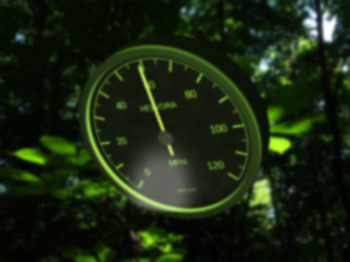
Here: 60 mph
